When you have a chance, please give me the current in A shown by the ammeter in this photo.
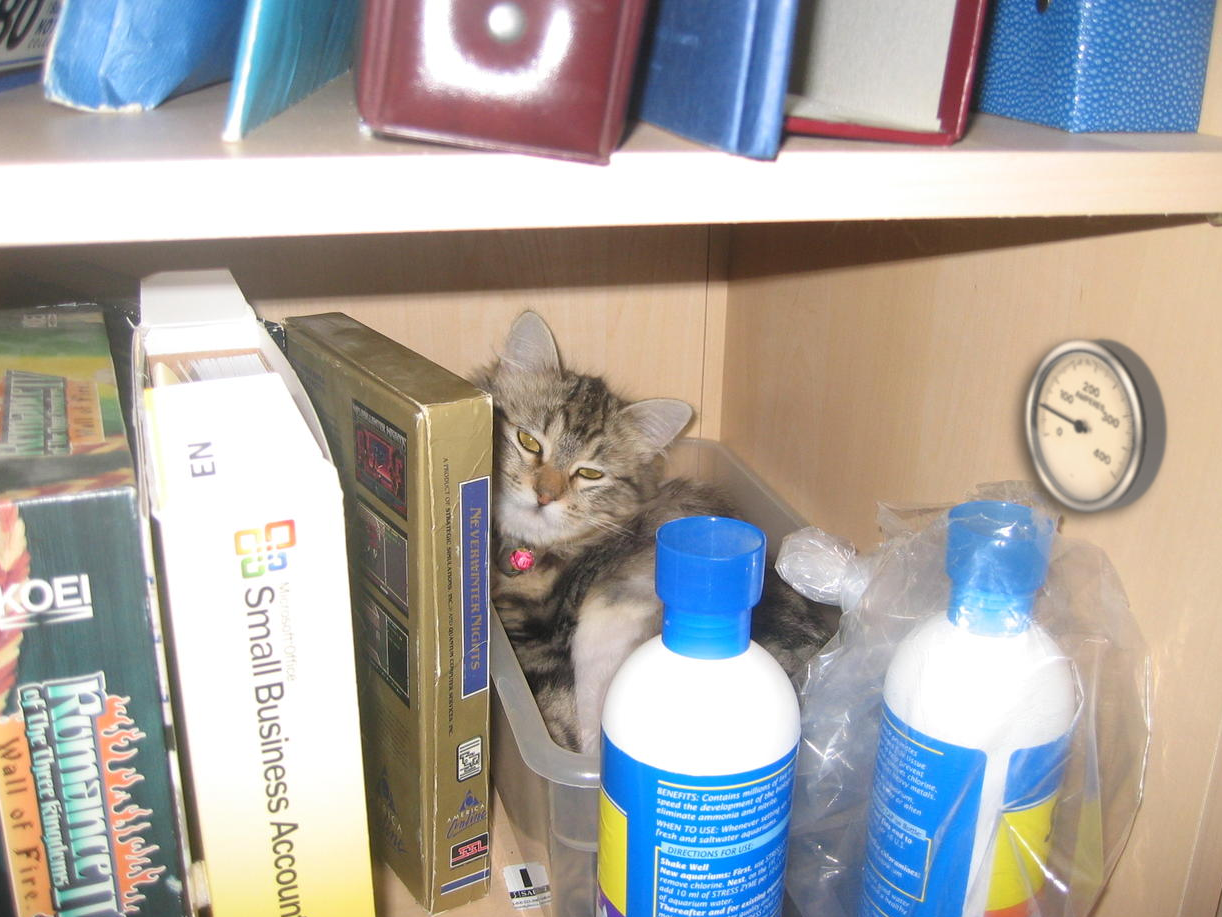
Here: 50 A
